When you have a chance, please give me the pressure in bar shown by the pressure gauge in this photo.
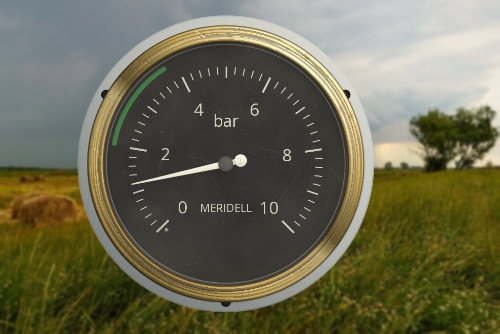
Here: 1.2 bar
